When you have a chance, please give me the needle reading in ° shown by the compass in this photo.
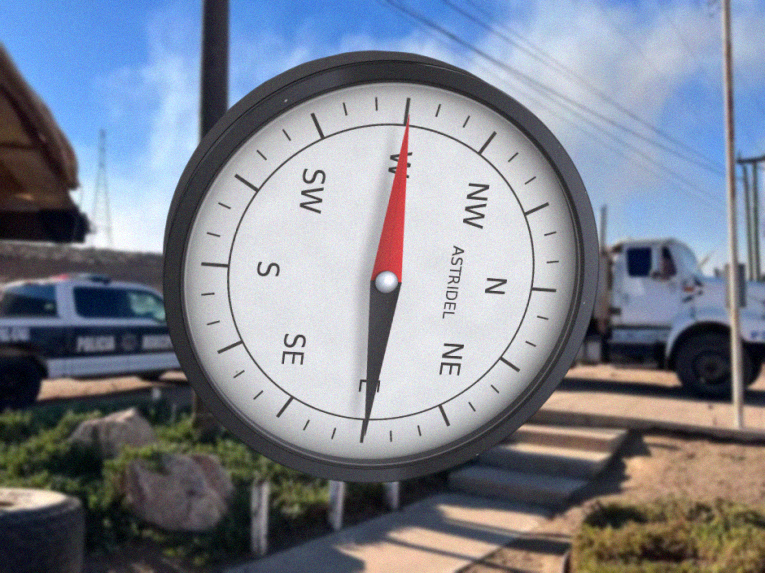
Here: 270 °
